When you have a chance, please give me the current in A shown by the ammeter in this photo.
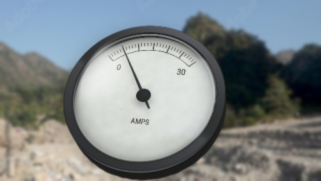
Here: 5 A
